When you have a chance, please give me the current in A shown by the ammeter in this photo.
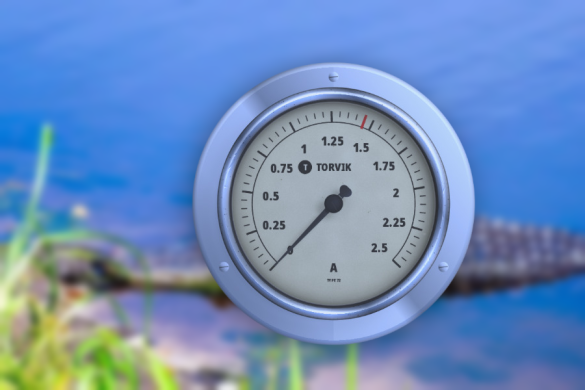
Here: 0 A
